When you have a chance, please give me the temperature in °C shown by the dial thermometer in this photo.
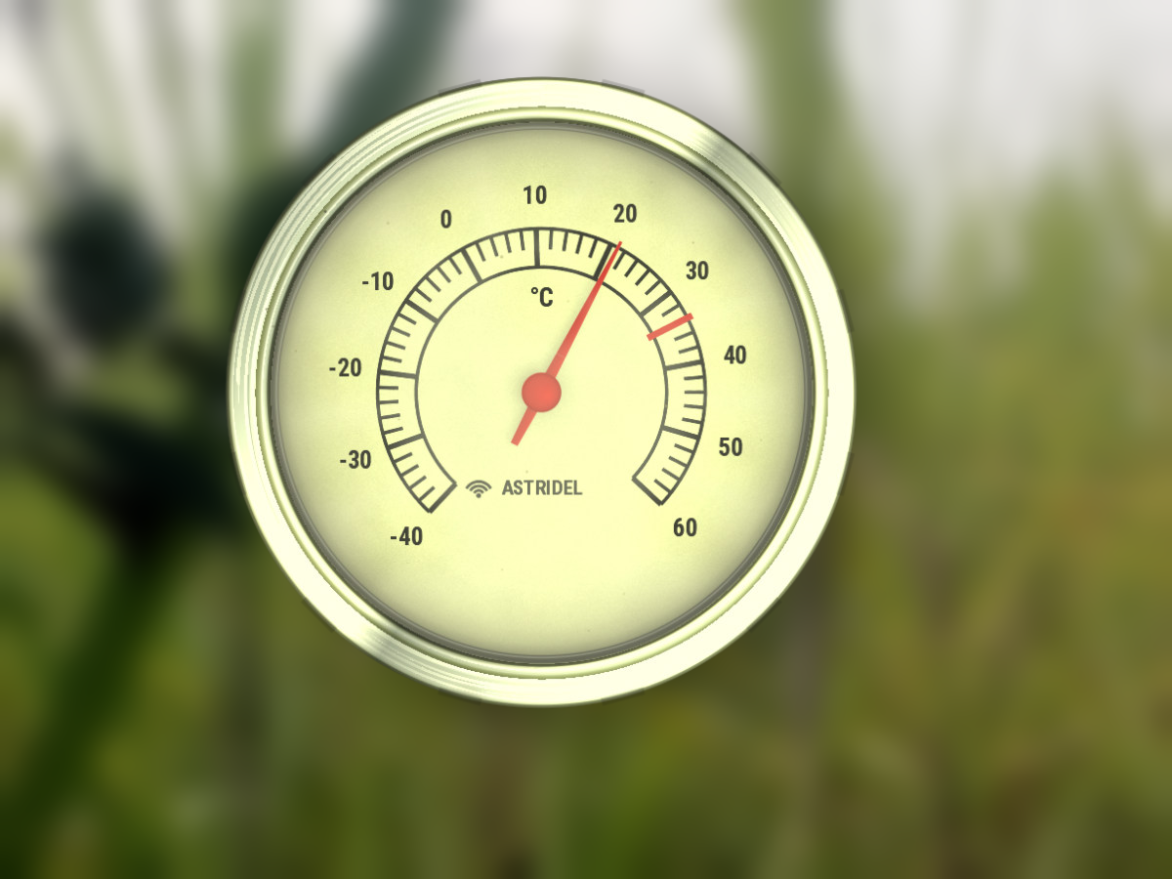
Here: 21 °C
